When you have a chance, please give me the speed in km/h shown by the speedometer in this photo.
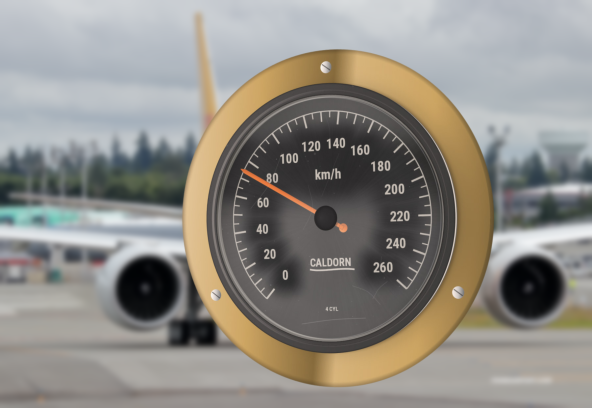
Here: 75 km/h
